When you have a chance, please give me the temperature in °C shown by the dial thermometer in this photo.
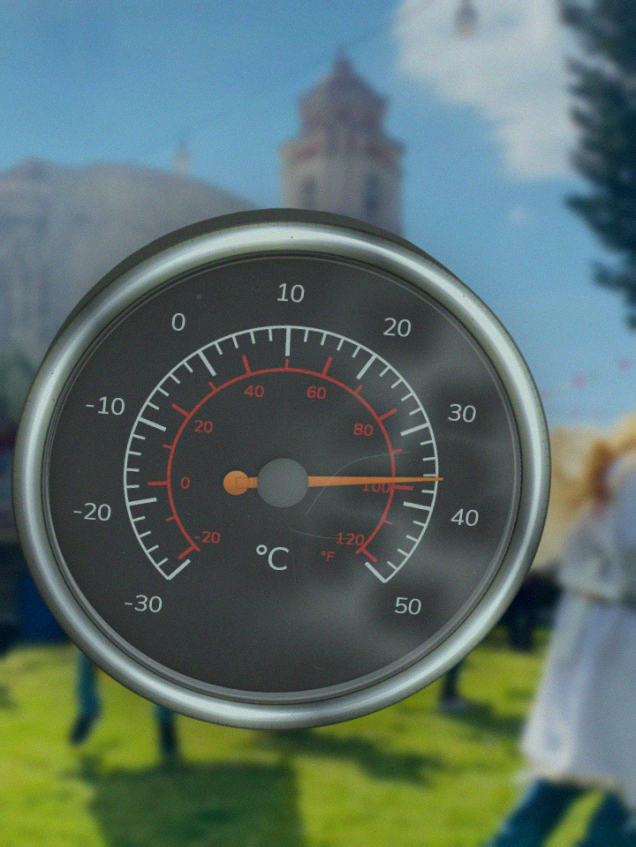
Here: 36 °C
